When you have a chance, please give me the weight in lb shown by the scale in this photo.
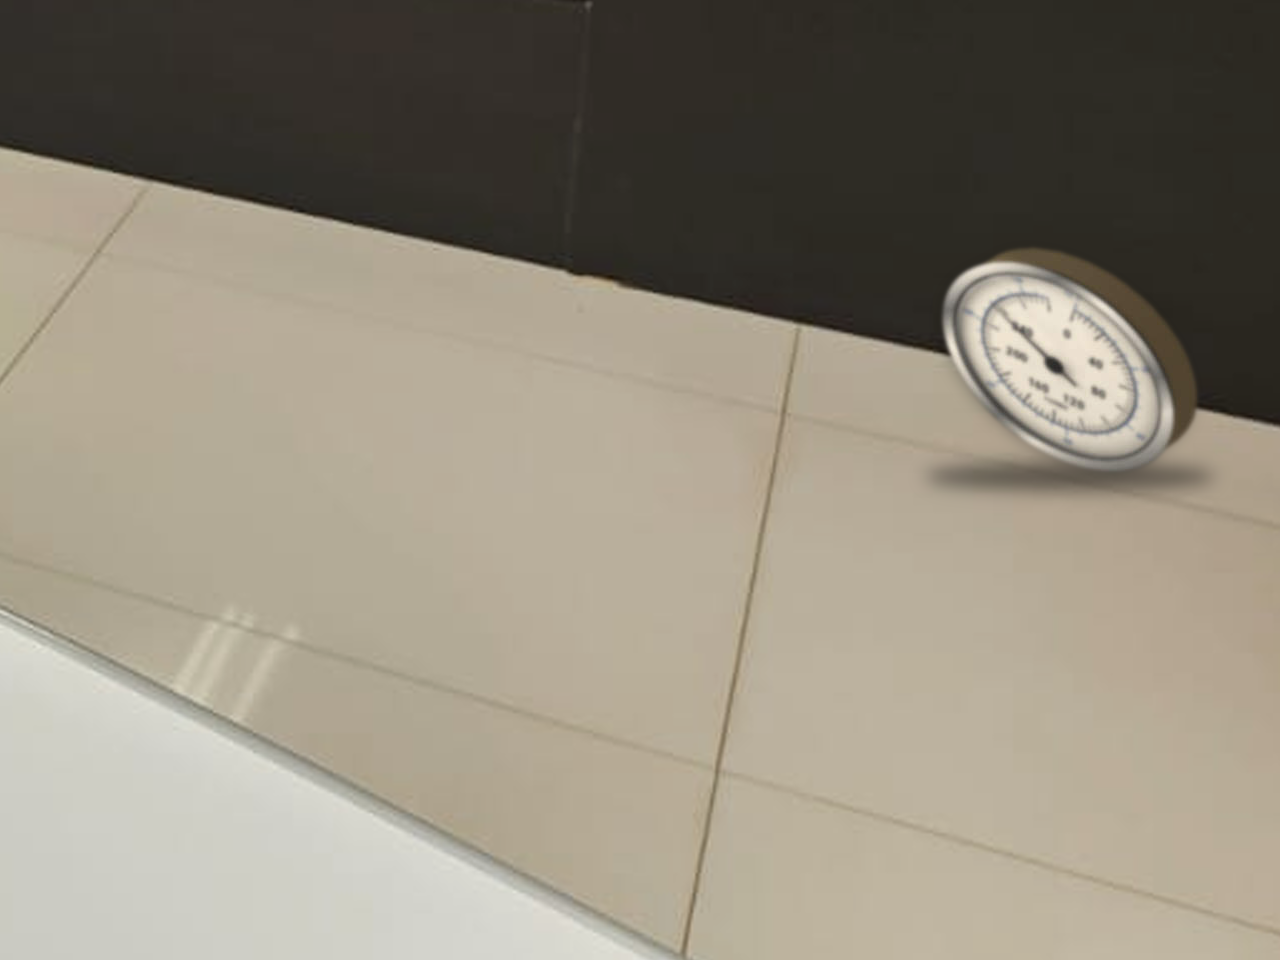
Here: 240 lb
